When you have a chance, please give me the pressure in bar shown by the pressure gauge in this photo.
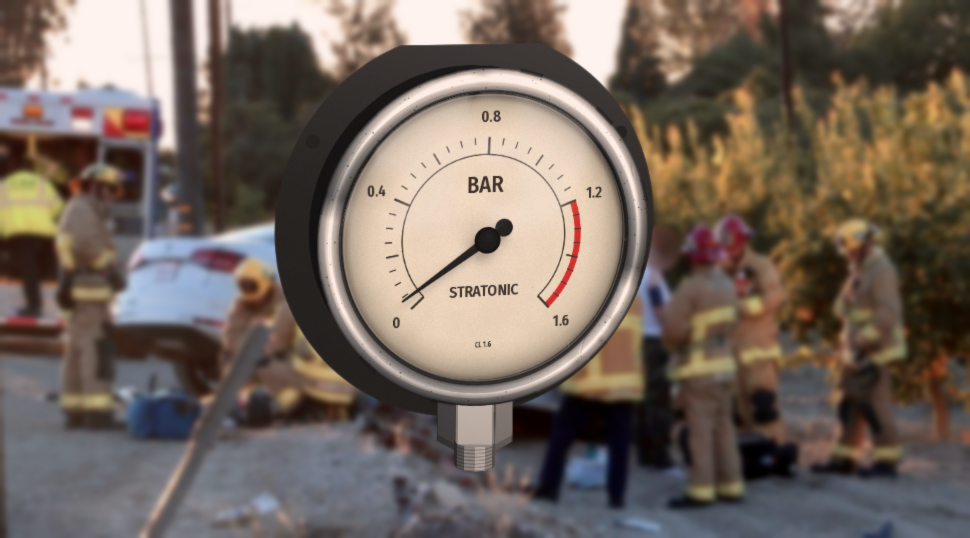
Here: 0.05 bar
